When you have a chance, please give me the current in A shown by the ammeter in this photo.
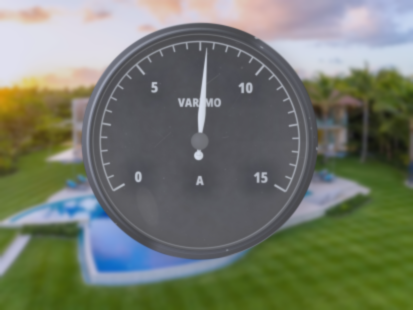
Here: 7.75 A
